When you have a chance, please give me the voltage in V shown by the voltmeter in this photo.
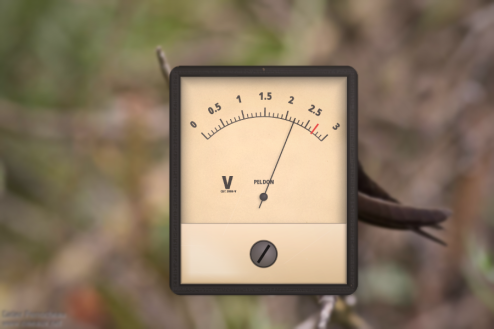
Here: 2.2 V
